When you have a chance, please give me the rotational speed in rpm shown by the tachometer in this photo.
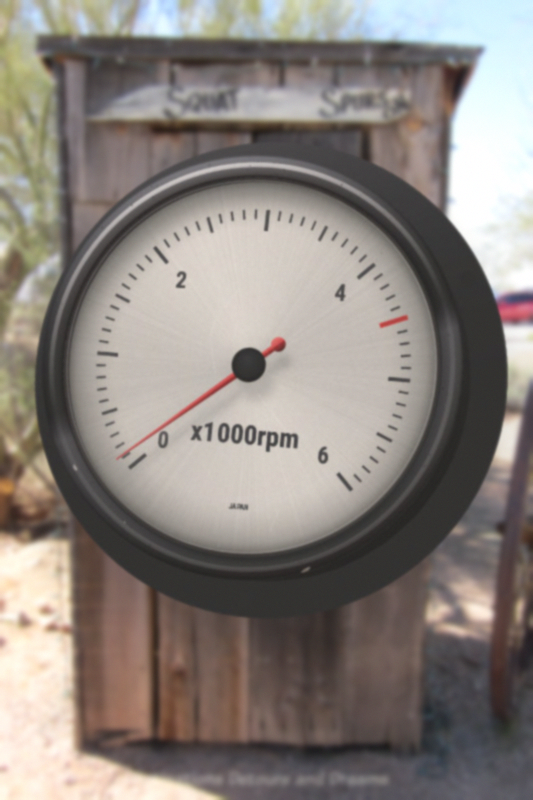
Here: 100 rpm
